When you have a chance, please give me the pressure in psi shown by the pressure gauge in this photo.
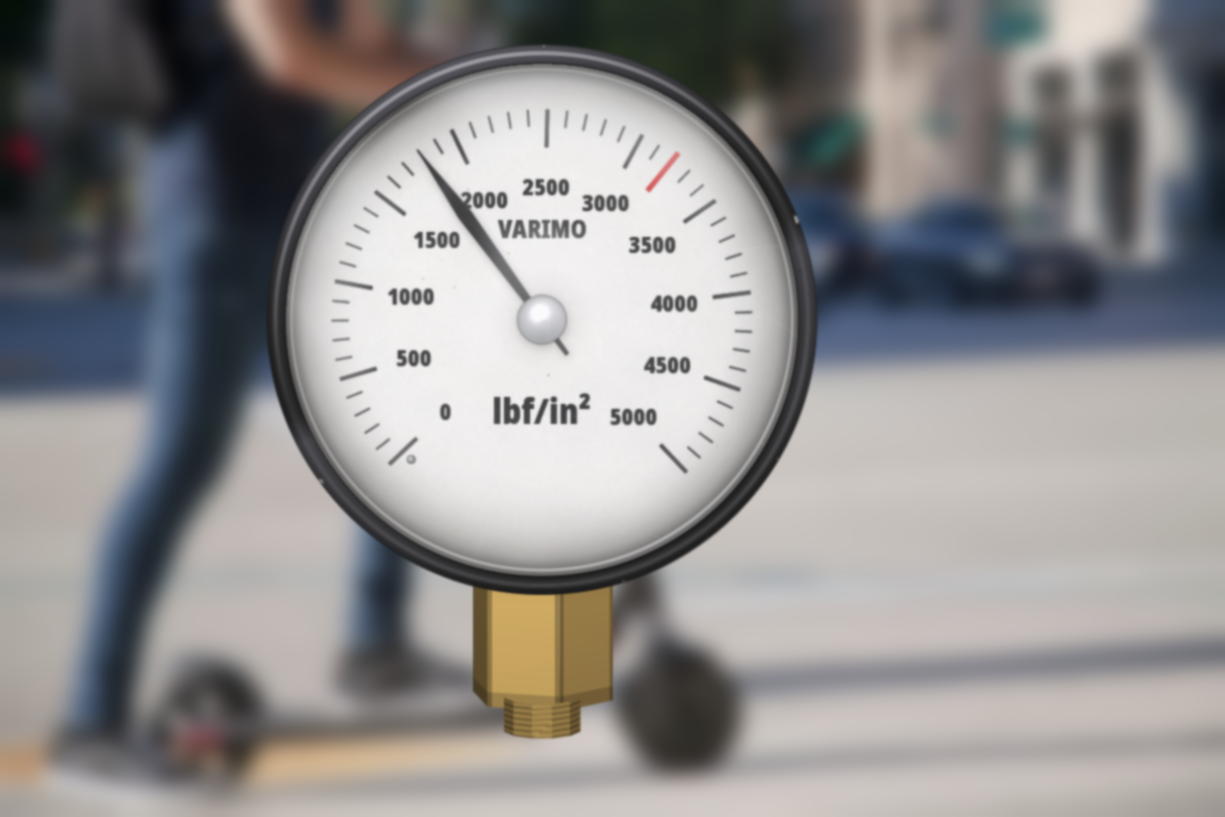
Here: 1800 psi
